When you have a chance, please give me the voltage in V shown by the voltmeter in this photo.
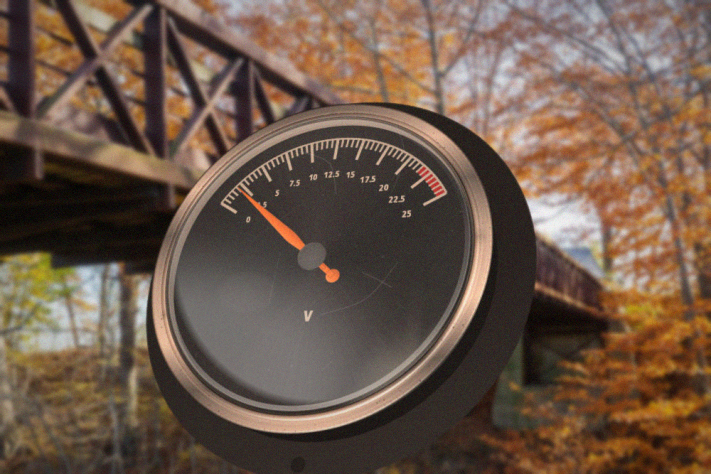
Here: 2 V
